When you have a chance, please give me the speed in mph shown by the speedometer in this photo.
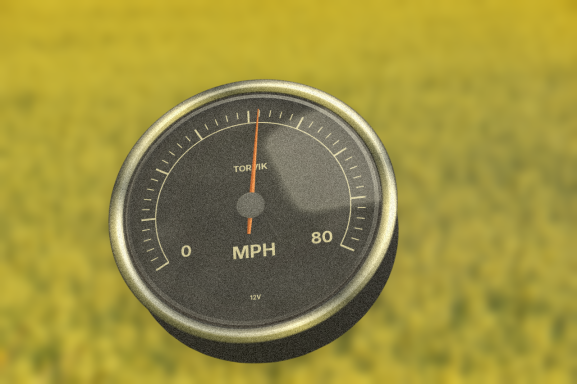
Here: 42 mph
